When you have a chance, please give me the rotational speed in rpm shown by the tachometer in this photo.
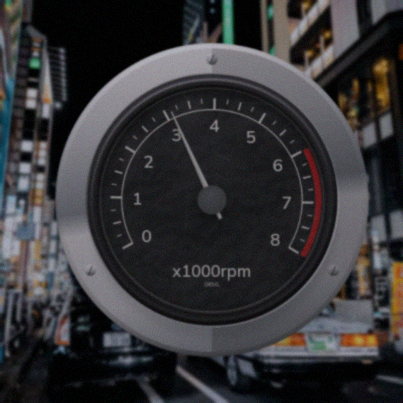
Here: 3125 rpm
